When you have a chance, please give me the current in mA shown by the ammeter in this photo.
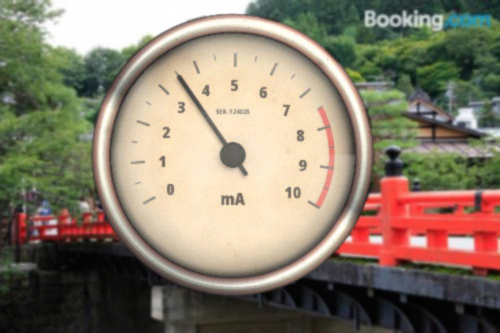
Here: 3.5 mA
